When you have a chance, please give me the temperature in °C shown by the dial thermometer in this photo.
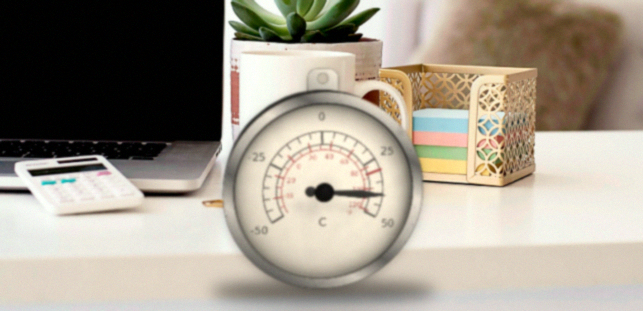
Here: 40 °C
